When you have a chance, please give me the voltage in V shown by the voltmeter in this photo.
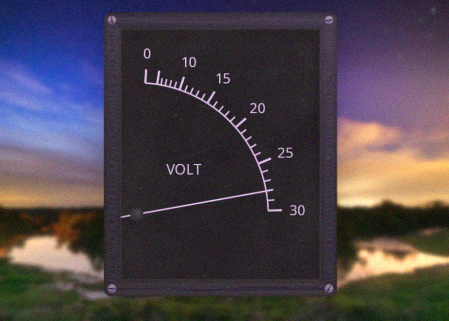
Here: 28 V
